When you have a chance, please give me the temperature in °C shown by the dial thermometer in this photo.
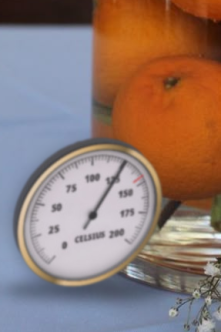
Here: 125 °C
